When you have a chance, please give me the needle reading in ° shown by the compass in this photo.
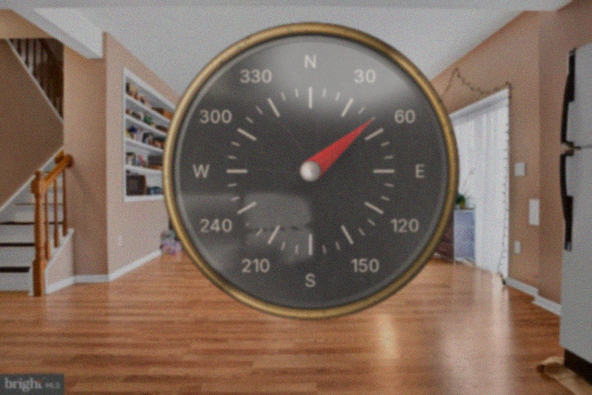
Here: 50 °
